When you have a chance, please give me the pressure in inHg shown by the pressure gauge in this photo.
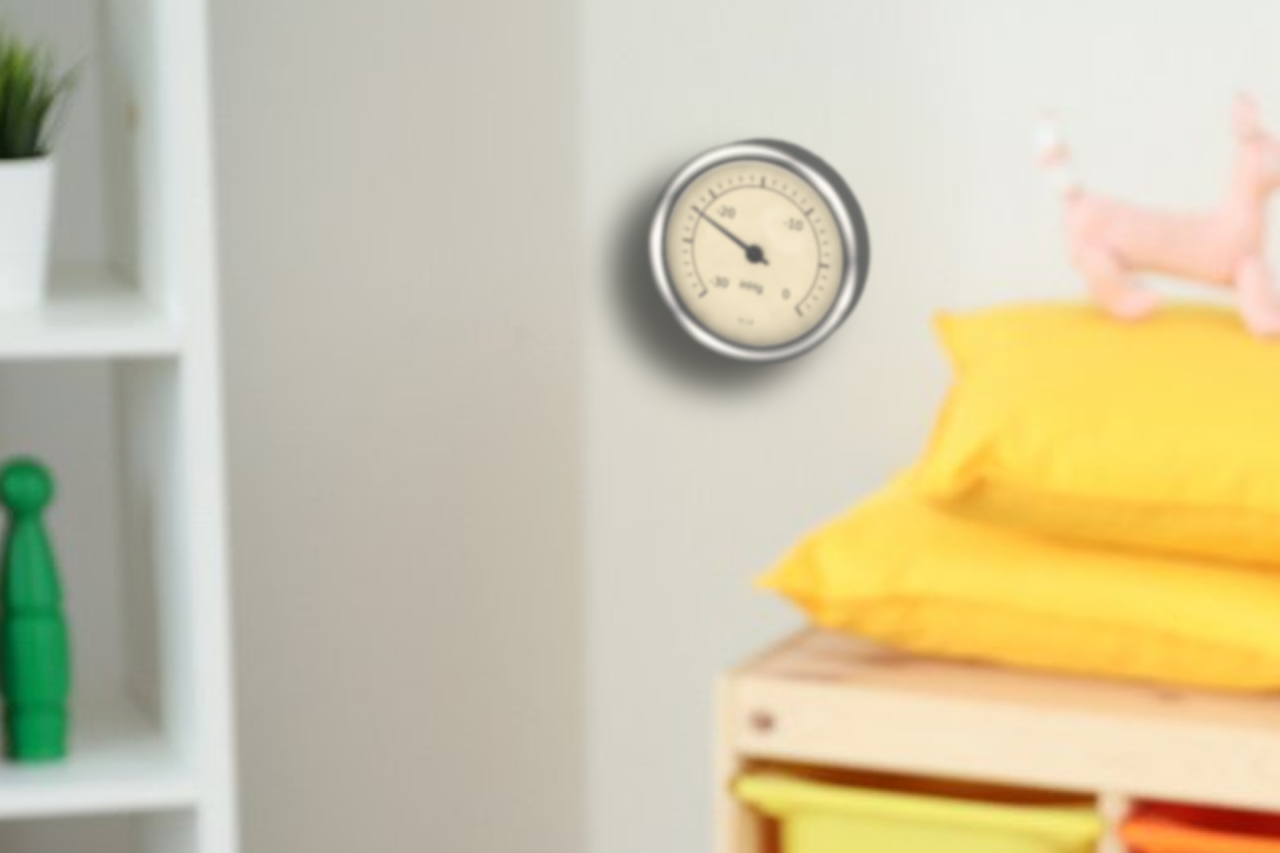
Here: -22 inHg
